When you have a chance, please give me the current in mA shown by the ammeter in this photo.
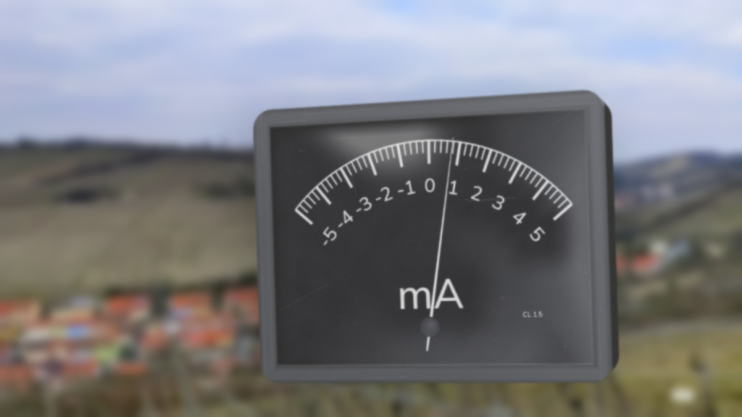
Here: 0.8 mA
